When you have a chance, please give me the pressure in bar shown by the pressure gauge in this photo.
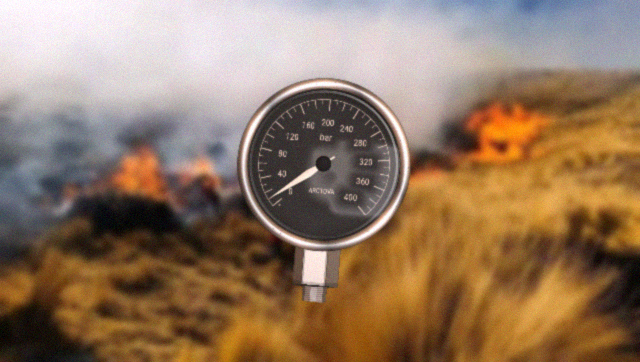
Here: 10 bar
